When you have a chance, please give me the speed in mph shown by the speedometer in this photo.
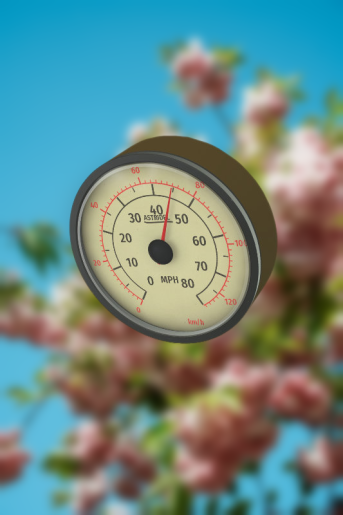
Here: 45 mph
